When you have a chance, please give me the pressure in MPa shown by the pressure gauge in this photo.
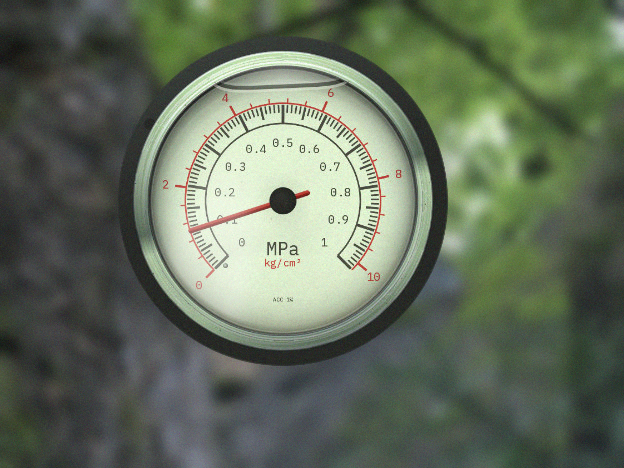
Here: 0.1 MPa
